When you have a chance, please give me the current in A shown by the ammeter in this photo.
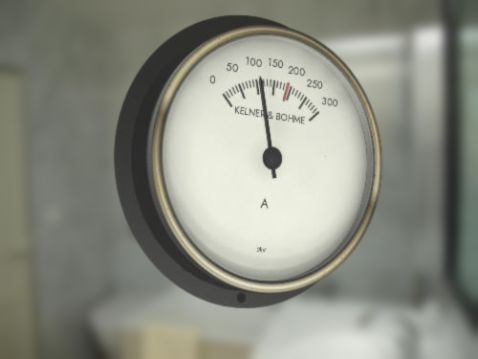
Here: 100 A
